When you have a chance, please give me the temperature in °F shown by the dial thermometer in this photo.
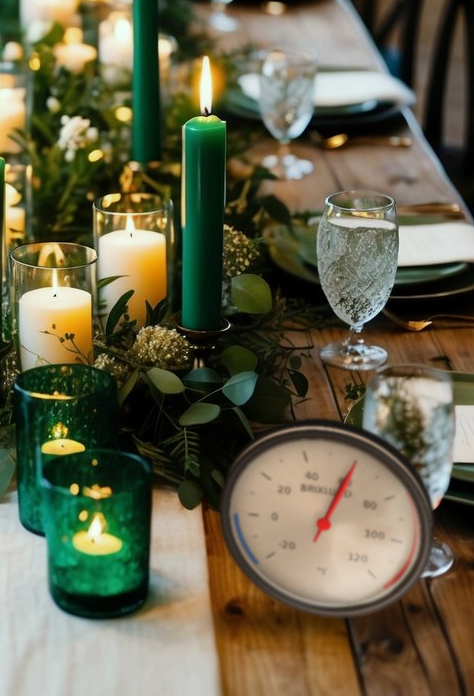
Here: 60 °F
